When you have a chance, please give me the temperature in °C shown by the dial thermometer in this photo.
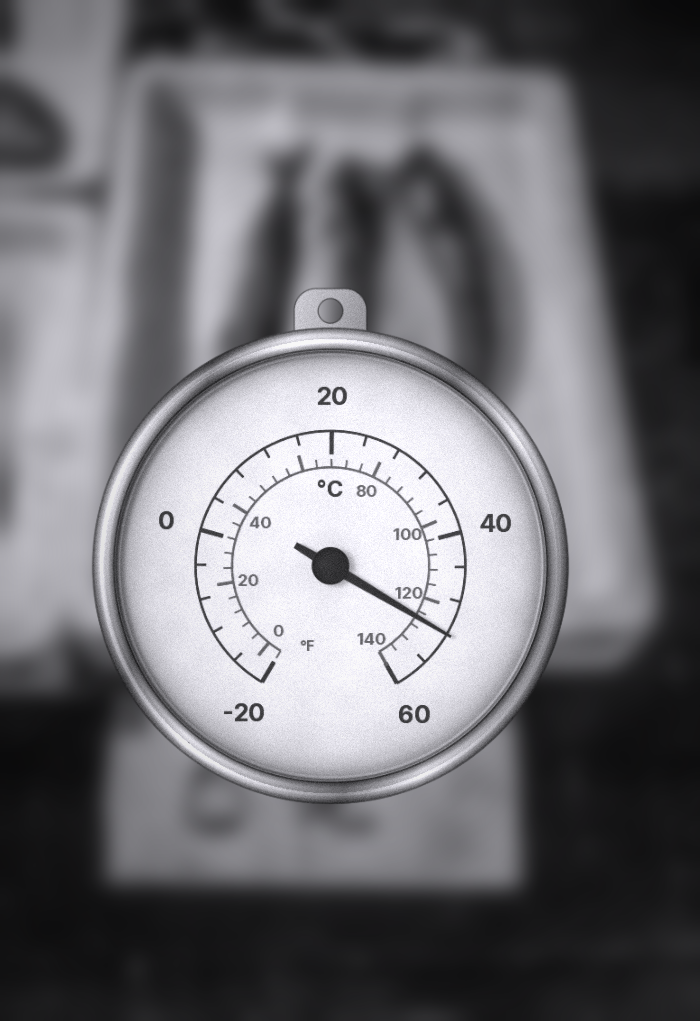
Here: 52 °C
